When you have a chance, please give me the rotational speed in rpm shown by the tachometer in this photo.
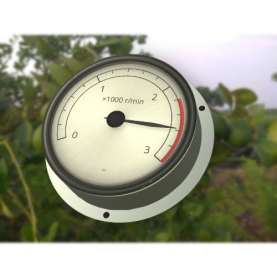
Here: 2600 rpm
